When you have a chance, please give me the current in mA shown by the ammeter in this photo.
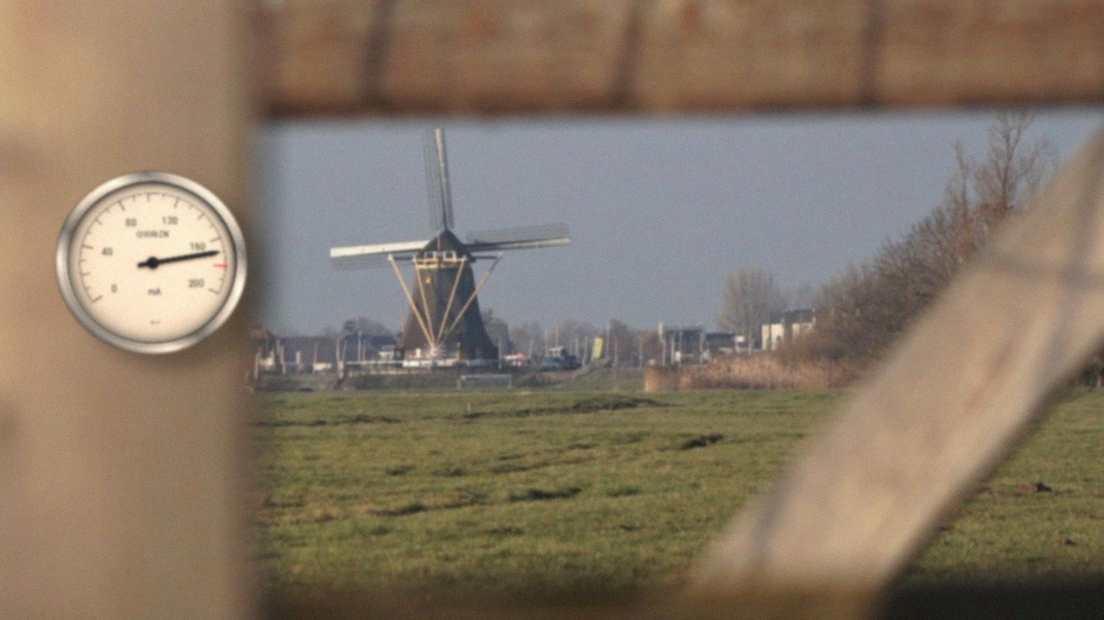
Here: 170 mA
